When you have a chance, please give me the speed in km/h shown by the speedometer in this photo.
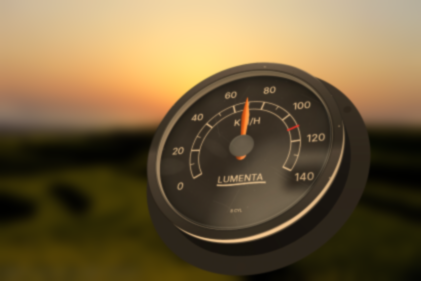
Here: 70 km/h
